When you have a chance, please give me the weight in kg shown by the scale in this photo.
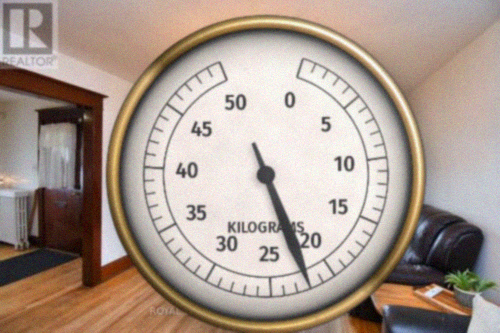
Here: 22 kg
